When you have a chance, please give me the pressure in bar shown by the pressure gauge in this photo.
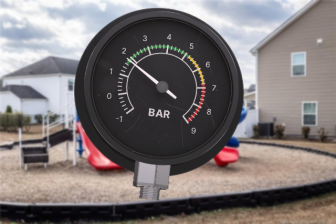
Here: 1.8 bar
